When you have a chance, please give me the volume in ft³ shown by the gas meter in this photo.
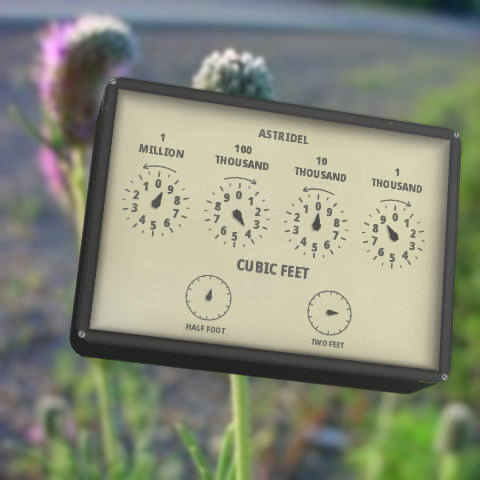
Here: 939900 ft³
